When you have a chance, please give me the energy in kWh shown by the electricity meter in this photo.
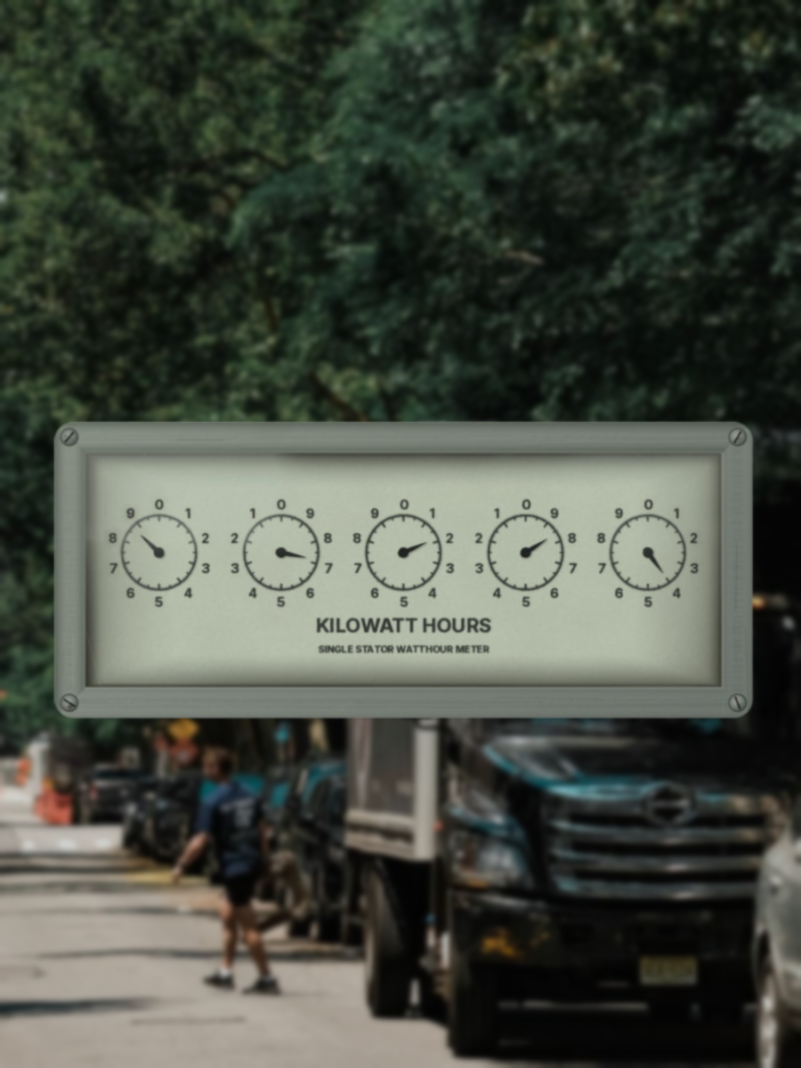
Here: 87184 kWh
